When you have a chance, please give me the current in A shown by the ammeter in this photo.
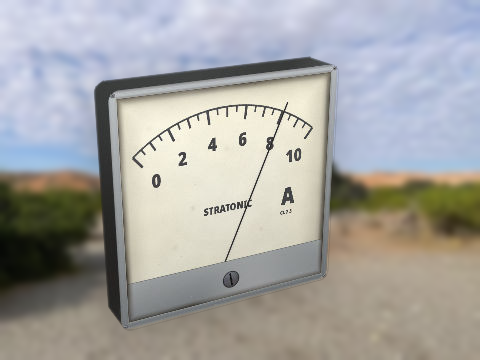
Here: 8 A
